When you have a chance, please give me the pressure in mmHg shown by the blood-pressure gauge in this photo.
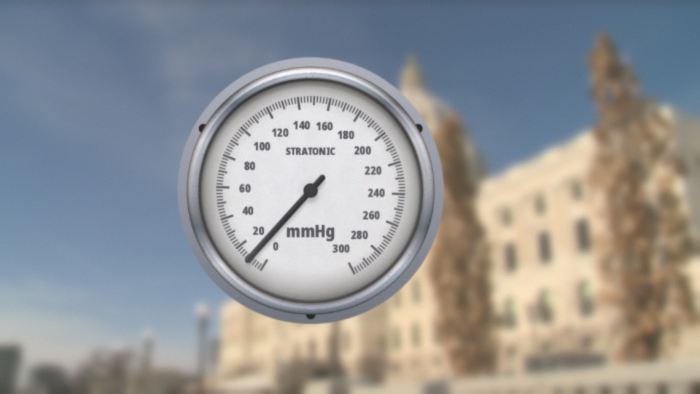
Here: 10 mmHg
